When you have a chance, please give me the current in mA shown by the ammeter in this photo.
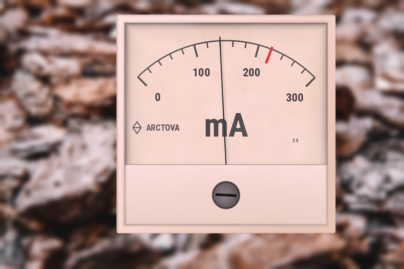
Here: 140 mA
